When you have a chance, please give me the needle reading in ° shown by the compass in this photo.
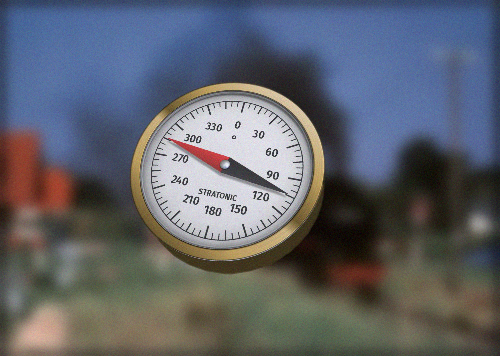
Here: 285 °
